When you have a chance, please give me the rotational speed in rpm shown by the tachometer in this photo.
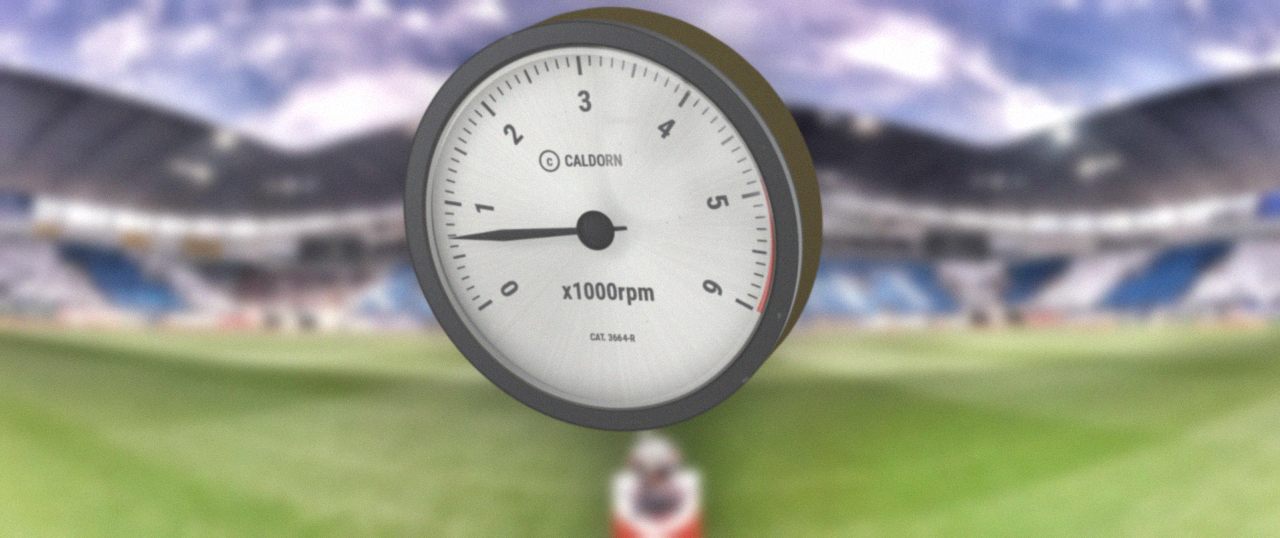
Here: 700 rpm
